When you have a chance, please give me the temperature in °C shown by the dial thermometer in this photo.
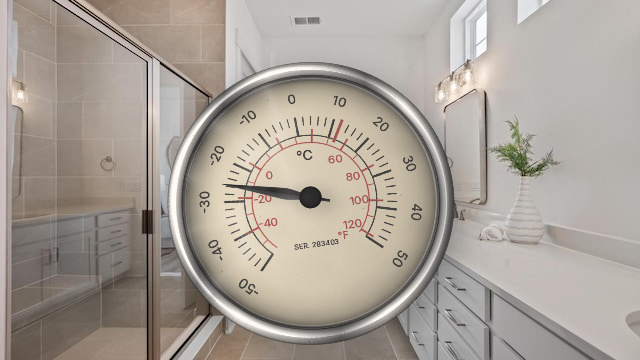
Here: -26 °C
